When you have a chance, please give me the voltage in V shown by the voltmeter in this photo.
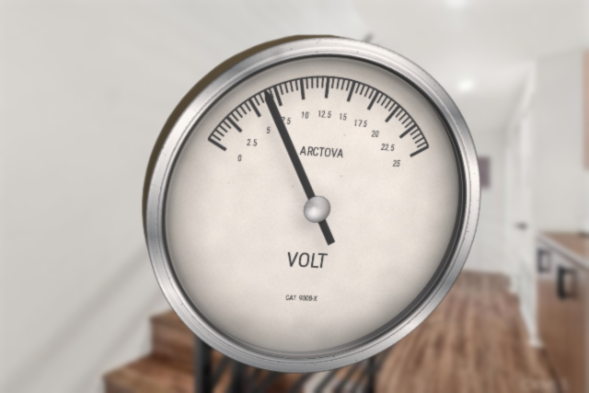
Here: 6.5 V
